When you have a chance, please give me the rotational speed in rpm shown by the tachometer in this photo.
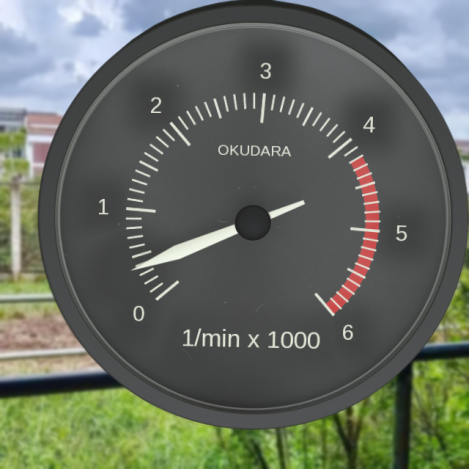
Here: 400 rpm
